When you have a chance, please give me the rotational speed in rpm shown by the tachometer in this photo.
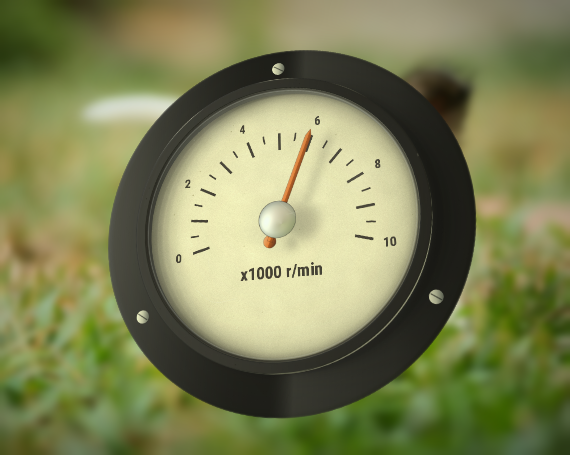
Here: 6000 rpm
